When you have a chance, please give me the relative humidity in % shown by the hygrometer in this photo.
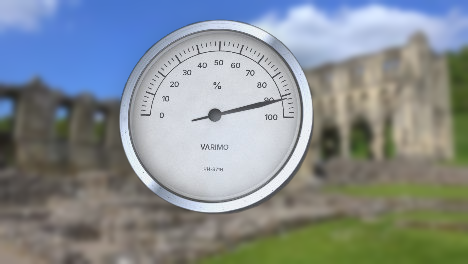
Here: 92 %
